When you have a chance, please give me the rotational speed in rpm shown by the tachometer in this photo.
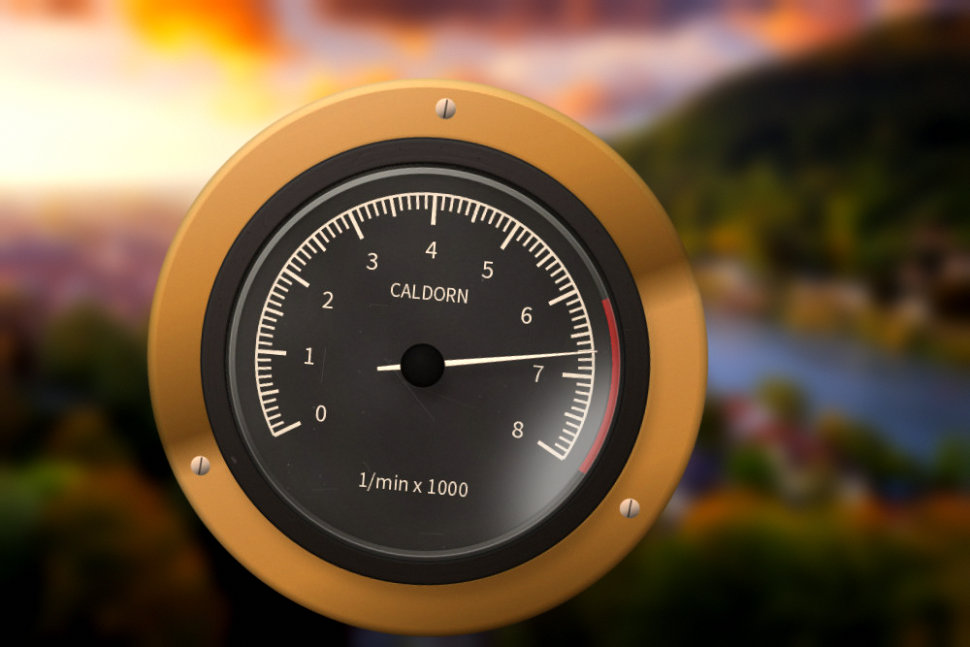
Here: 6700 rpm
